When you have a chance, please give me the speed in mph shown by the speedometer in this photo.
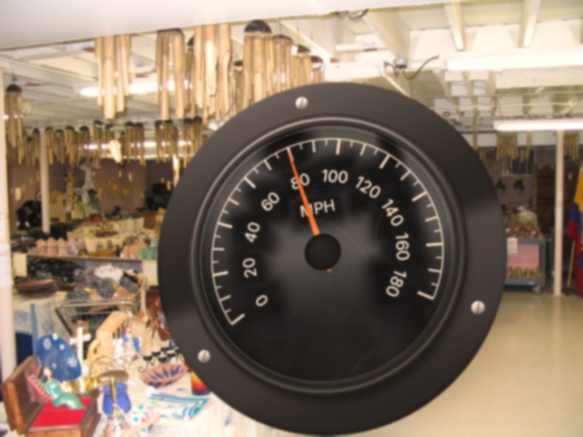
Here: 80 mph
